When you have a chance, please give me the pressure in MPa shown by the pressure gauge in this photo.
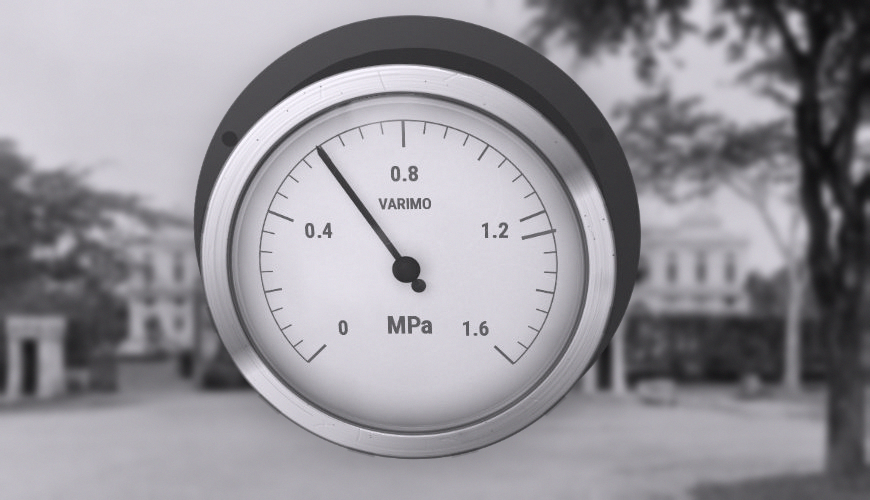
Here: 0.6 MPa
